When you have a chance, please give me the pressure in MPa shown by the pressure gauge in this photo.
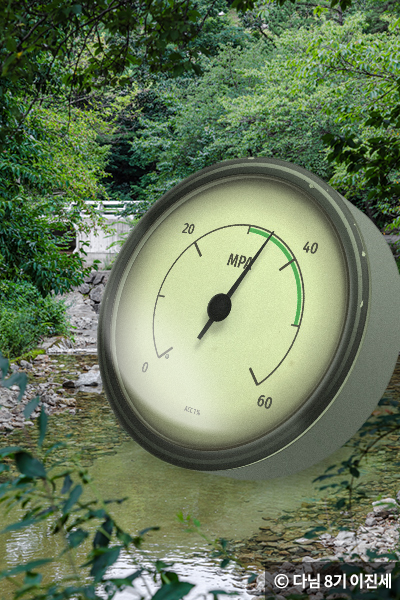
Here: 35 MPa
